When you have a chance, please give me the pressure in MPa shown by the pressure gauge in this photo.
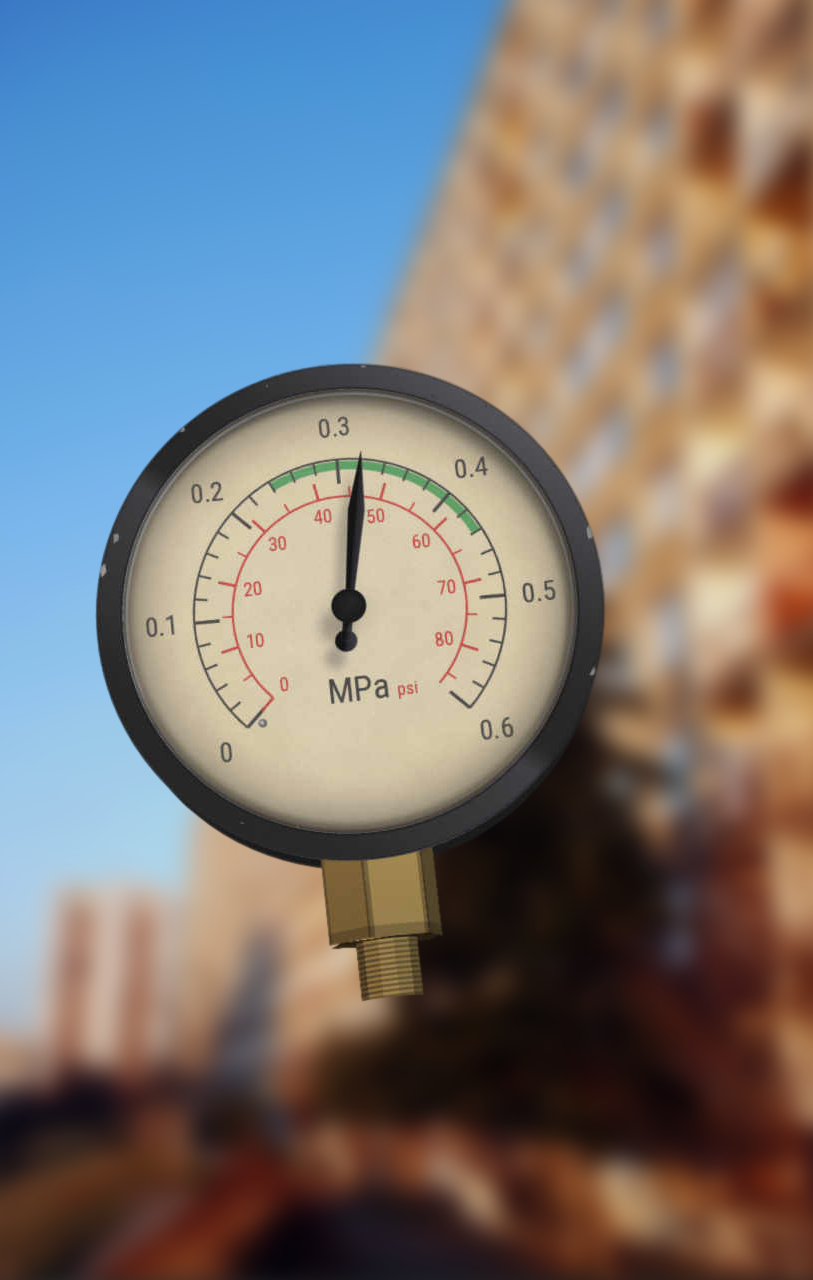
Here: 0.32 MPa
